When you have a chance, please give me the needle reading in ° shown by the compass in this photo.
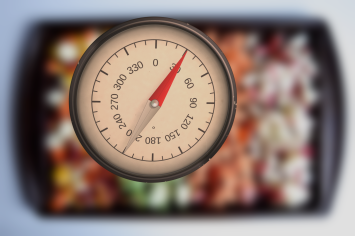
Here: 30 °
